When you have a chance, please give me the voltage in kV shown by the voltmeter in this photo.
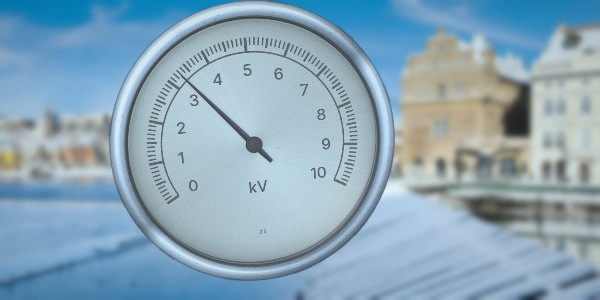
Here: 3.3 kV
